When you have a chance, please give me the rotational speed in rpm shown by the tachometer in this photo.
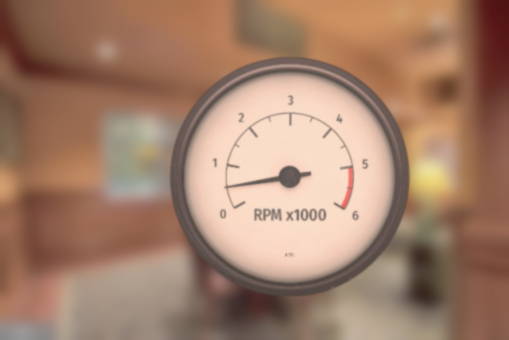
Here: 500 rpm
